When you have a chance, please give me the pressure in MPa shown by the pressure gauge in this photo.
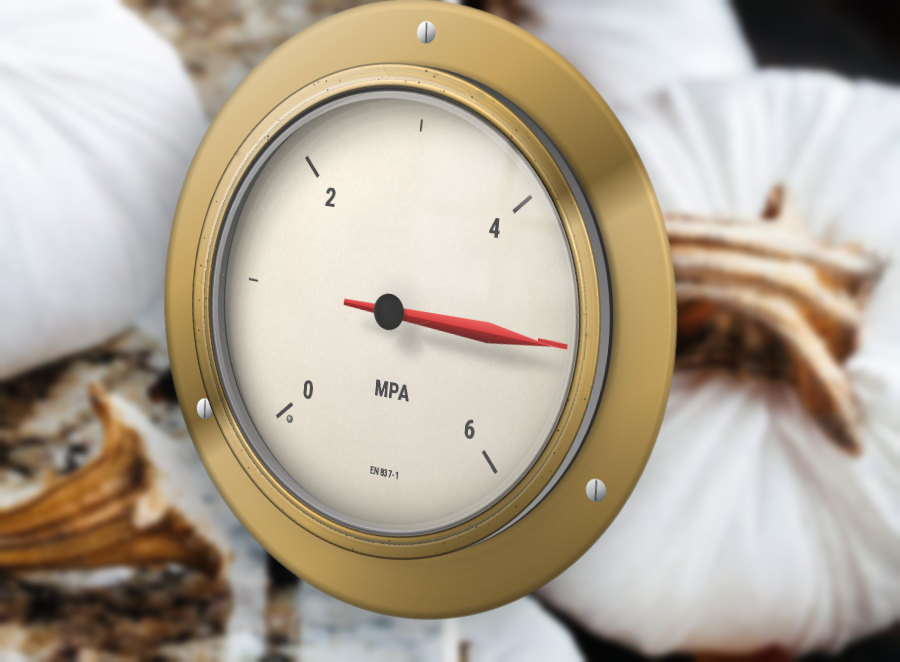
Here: 5 MPa
